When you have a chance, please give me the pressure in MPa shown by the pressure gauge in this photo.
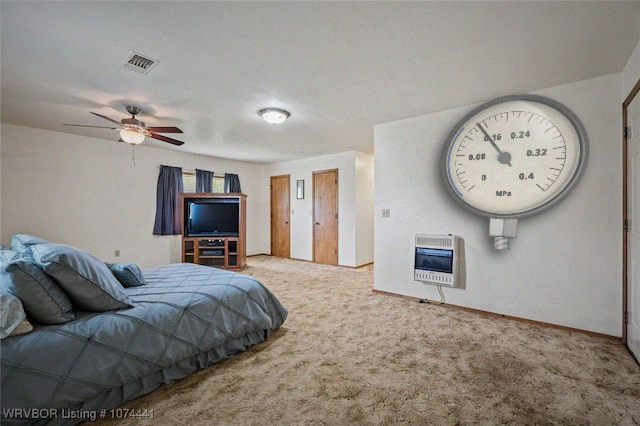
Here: 0.15 MPa
